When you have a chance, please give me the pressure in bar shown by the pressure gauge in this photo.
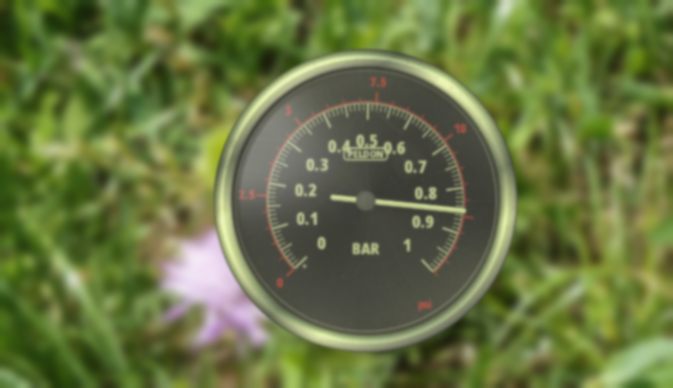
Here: 0.85 bar
